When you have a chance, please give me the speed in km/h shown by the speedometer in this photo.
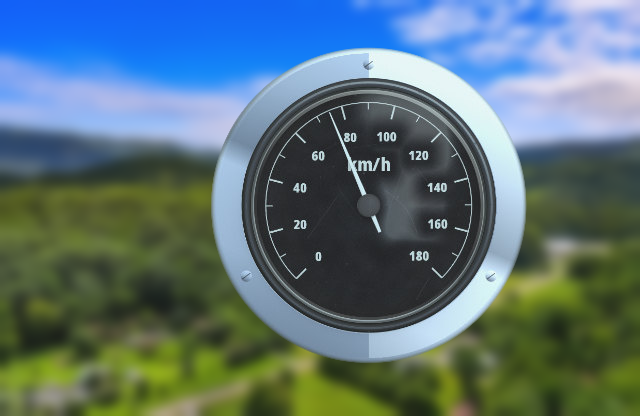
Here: 75 km/h
